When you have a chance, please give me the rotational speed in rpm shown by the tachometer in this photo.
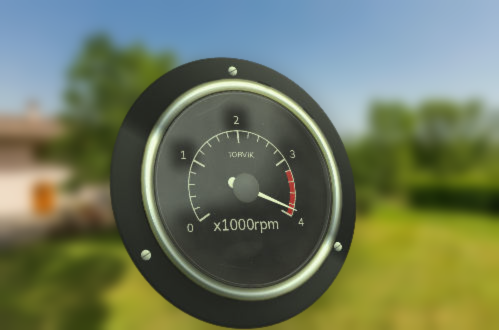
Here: 3900 rpm
